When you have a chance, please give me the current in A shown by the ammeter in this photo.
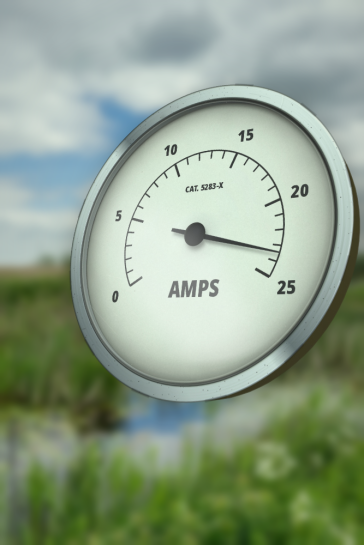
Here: 23.5 A
